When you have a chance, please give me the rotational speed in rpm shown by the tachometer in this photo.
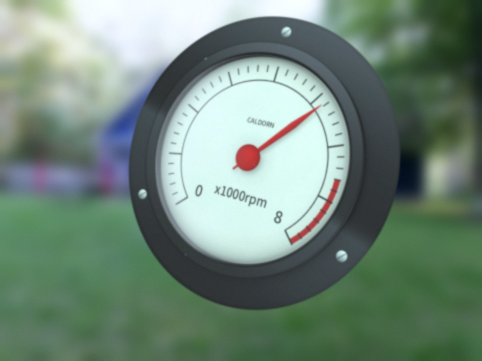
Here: 5200 rpm
